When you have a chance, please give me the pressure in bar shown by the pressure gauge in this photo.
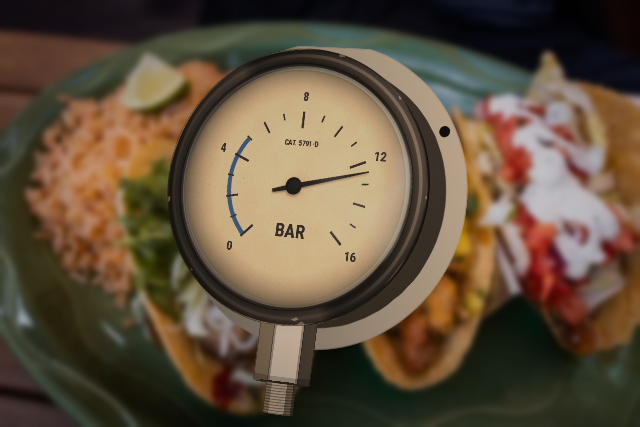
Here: 12.5 bar
